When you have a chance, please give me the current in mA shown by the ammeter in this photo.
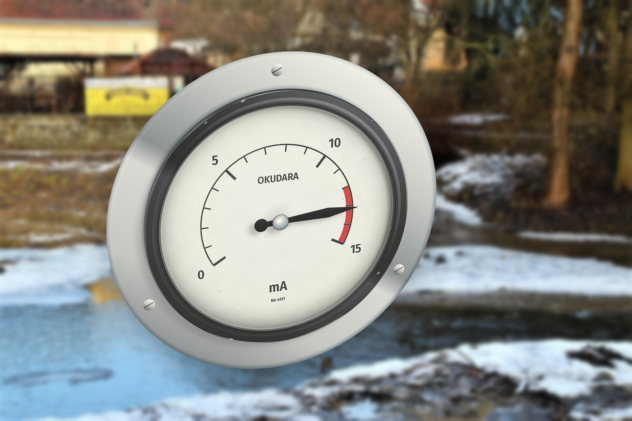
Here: 13 mA
